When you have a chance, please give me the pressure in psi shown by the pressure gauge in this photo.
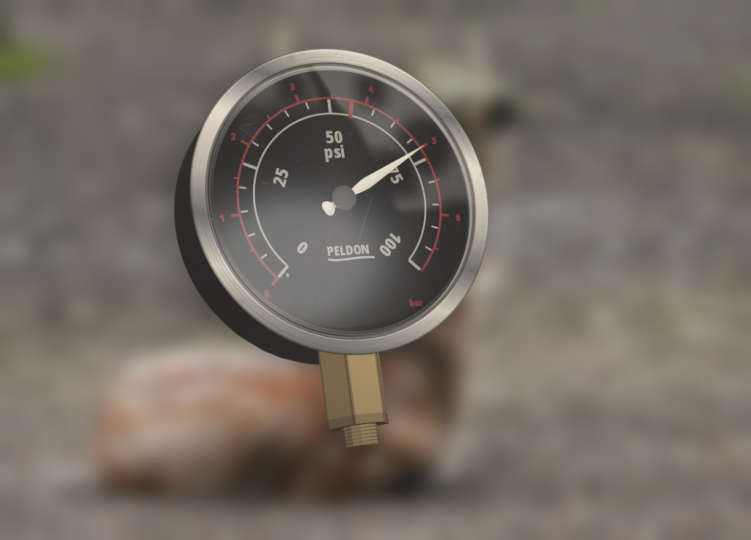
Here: 72.5 psi
